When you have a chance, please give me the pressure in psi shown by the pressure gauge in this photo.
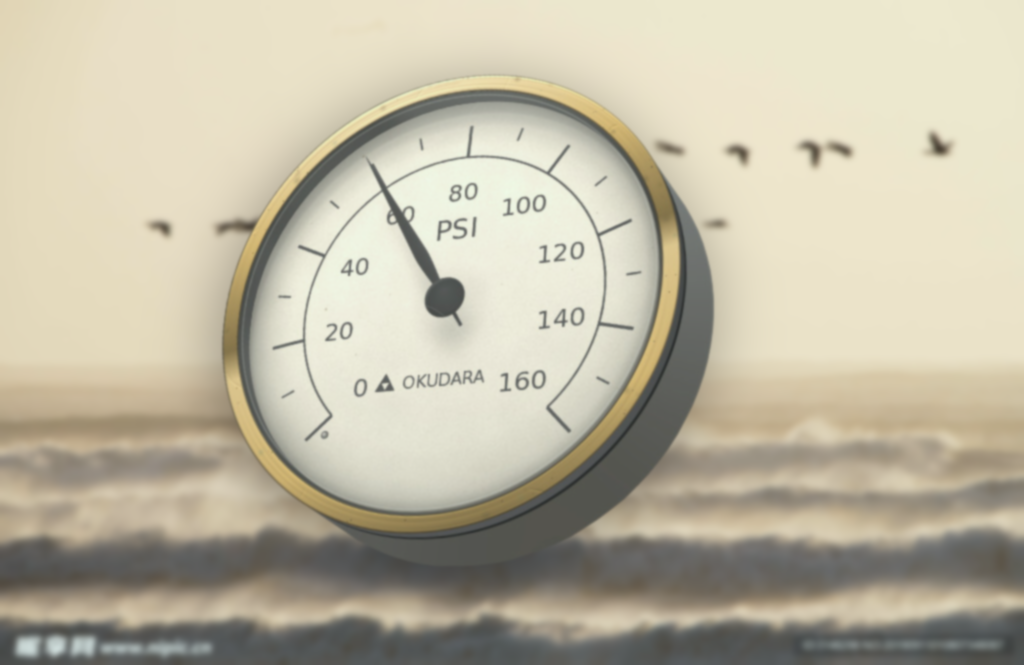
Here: 60 psi
